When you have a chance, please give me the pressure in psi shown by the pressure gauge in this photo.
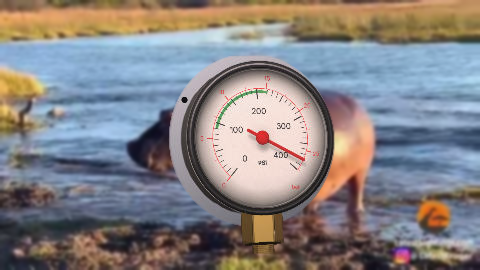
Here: 380 psi
